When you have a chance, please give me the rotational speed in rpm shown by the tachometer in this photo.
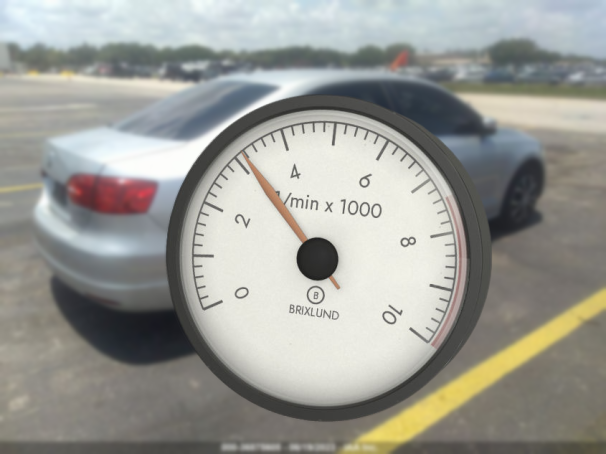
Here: 3200 rpm
